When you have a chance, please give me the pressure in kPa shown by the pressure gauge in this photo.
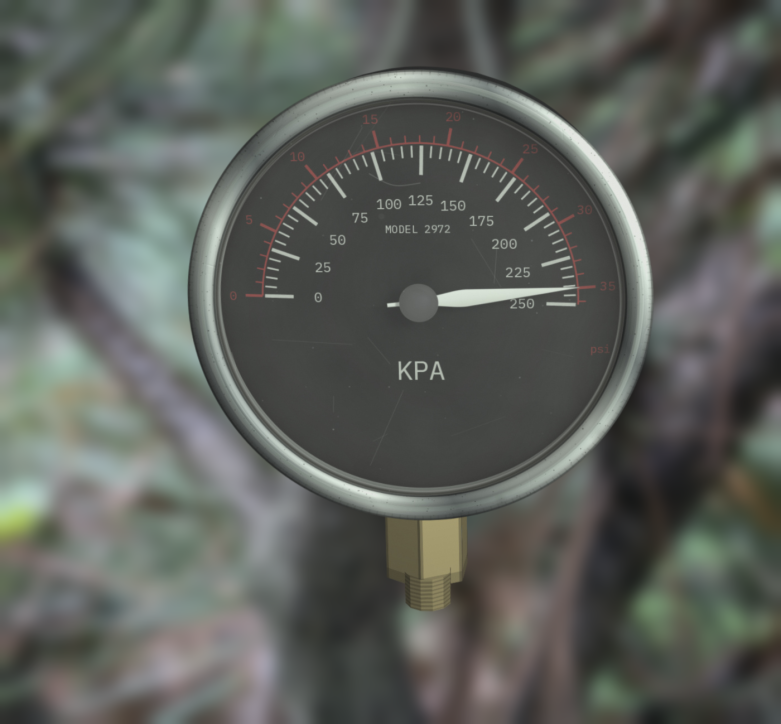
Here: 240 kPa
